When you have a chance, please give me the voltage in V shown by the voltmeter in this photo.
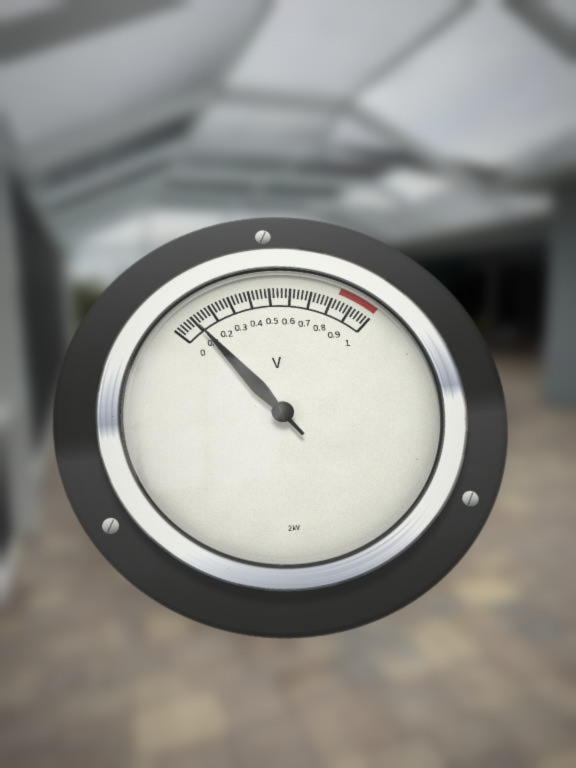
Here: 0.1 V
